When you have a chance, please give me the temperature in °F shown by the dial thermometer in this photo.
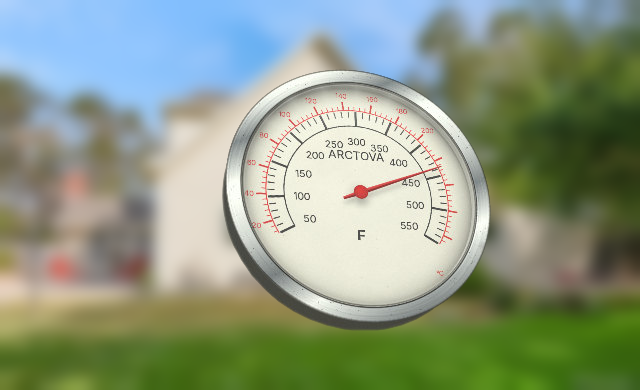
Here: 440 °F
